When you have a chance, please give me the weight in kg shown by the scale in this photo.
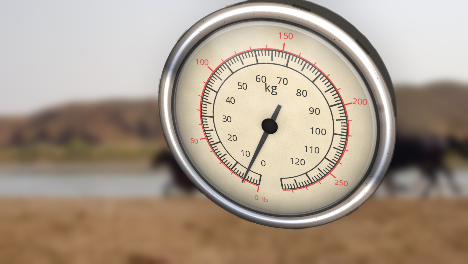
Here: 5 kg
